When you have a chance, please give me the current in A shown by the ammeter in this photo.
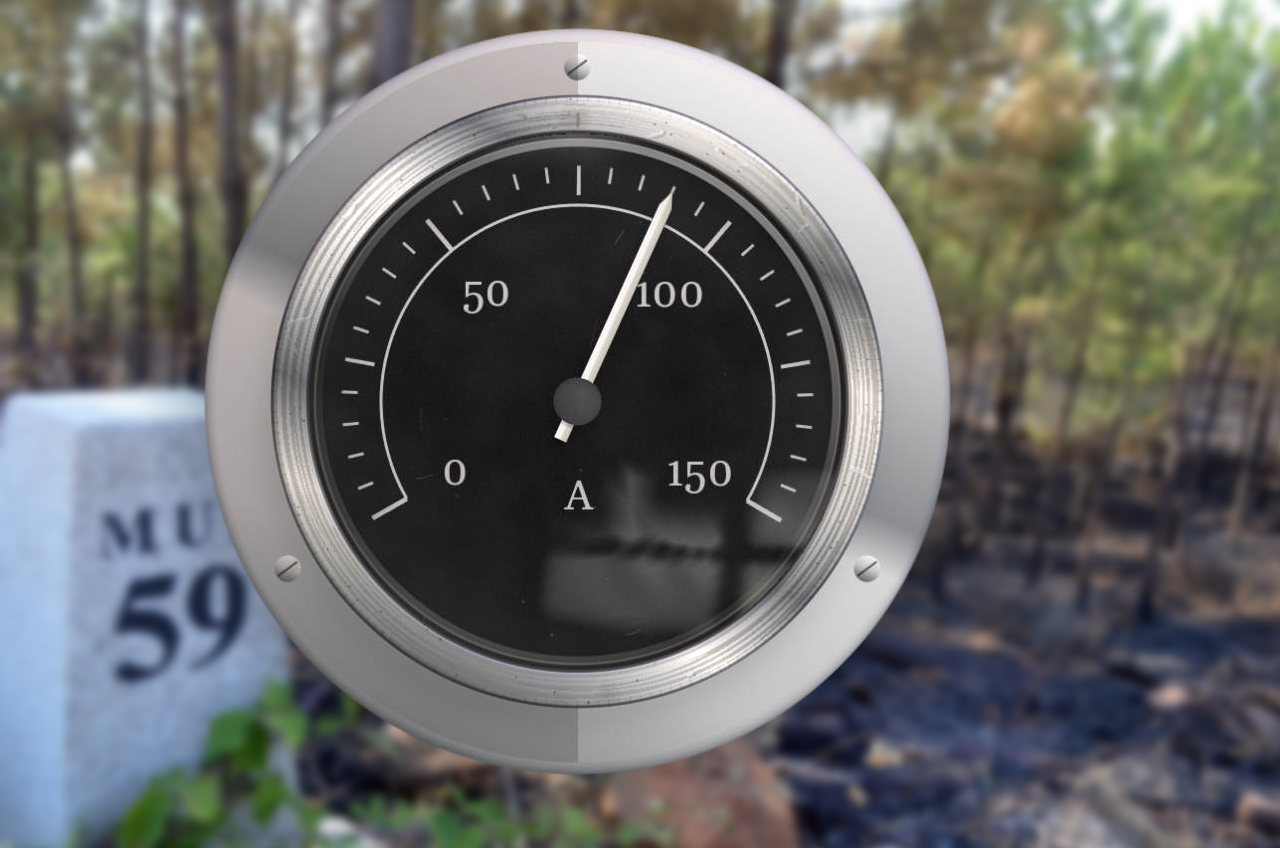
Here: 90 A
